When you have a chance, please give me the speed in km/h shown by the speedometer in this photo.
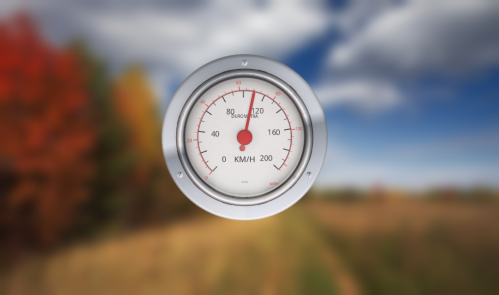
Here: 110 km/h
